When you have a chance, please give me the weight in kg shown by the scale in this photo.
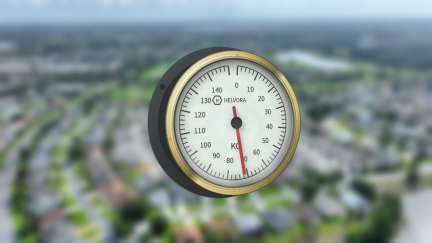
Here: 72 kg
